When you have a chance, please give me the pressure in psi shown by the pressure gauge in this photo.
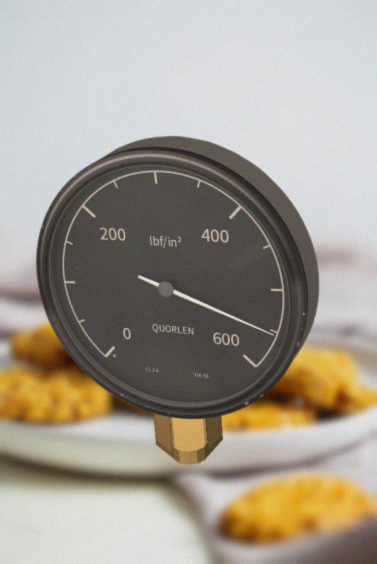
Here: 550 psi
